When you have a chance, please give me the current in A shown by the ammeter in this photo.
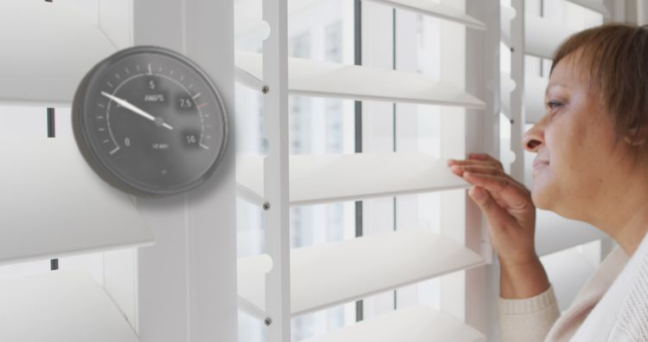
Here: 2.5 A
